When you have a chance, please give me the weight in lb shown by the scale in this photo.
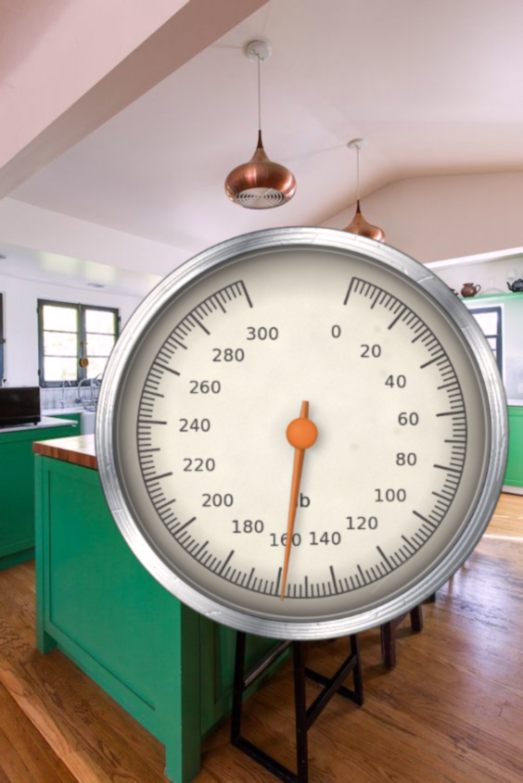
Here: 158 lb
